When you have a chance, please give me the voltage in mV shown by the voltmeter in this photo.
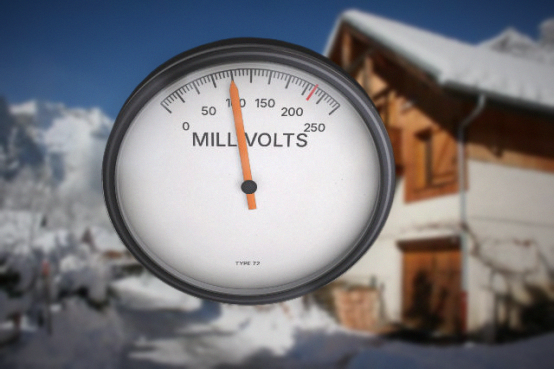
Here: 100 mV
